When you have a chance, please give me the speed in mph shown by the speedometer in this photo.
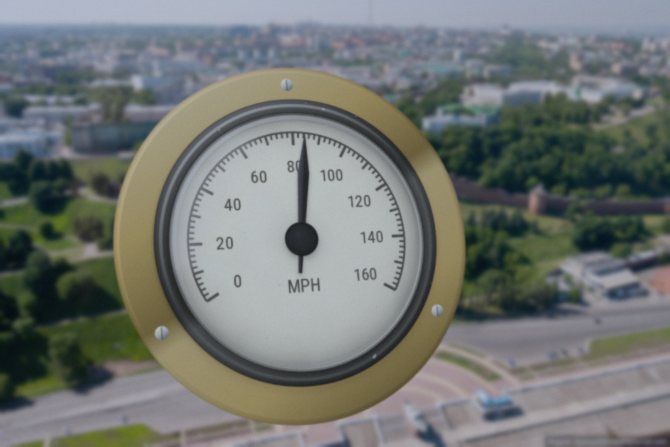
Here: 84 mph
